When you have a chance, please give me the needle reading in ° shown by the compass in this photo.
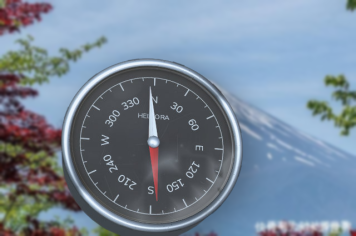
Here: 175 °
